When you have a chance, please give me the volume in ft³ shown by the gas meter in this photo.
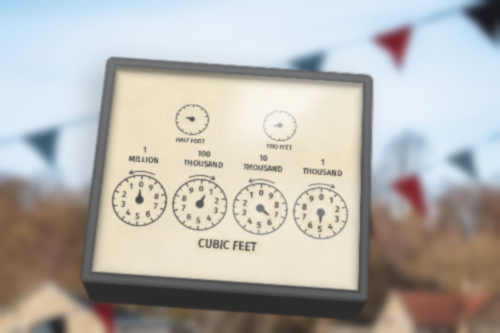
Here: 6500 ft³
